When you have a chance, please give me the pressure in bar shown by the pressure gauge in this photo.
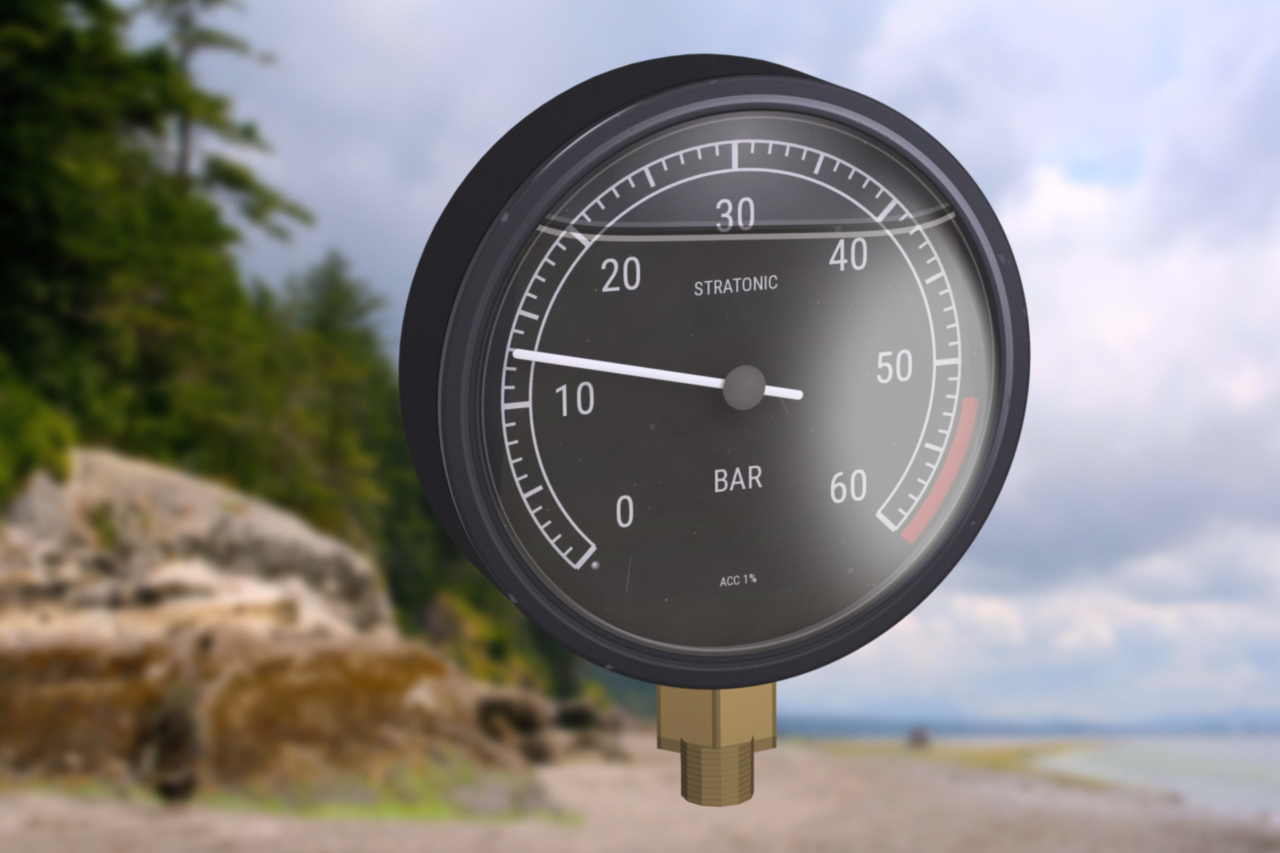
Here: 13 bar
